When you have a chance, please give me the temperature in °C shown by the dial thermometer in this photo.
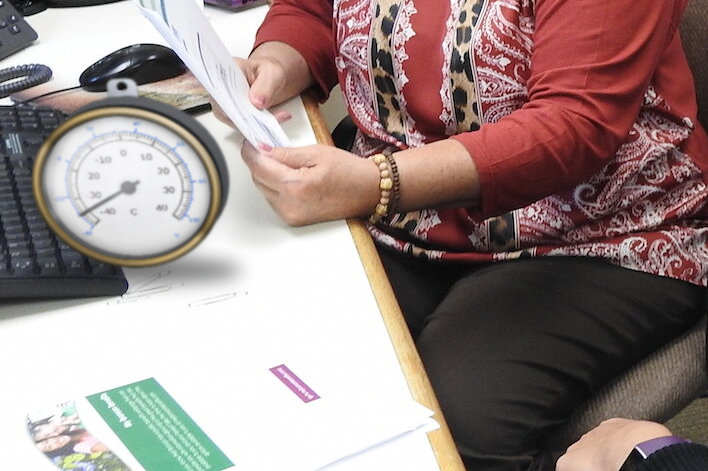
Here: -35 °C
